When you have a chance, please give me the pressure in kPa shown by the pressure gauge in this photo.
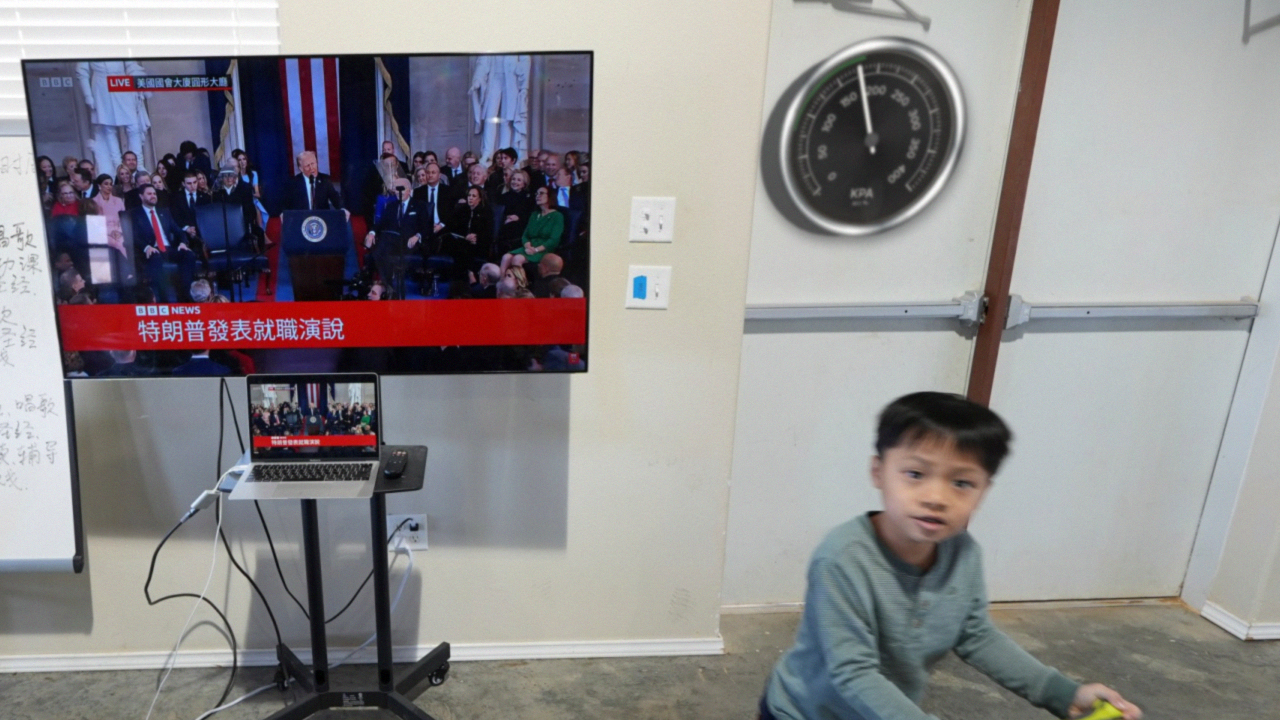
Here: 175 kPa
